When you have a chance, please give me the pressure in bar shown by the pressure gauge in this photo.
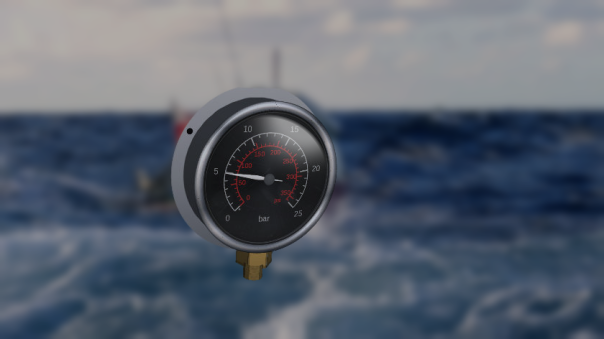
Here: 5 bar
